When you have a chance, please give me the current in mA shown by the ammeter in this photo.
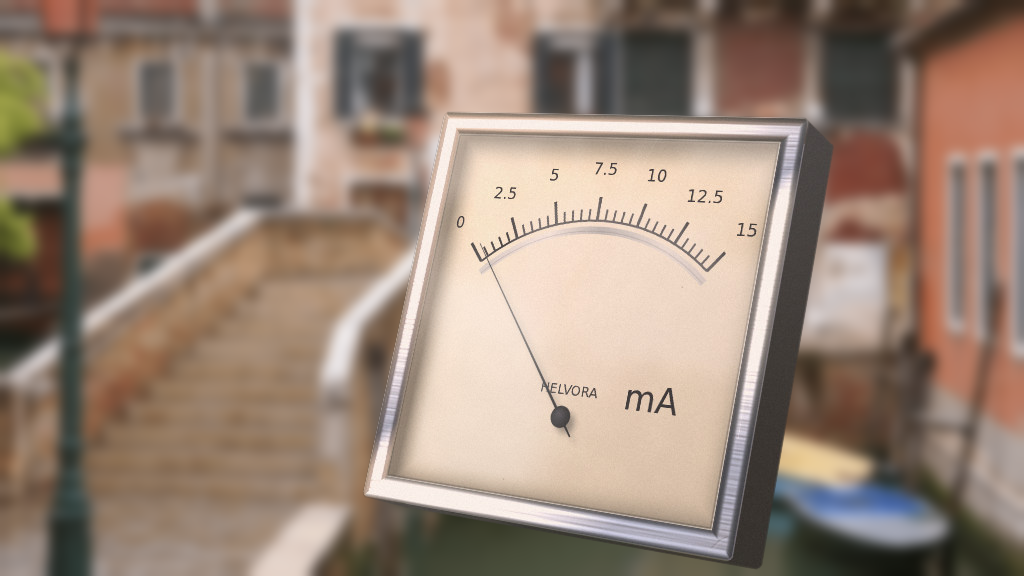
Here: 0.5 mA
